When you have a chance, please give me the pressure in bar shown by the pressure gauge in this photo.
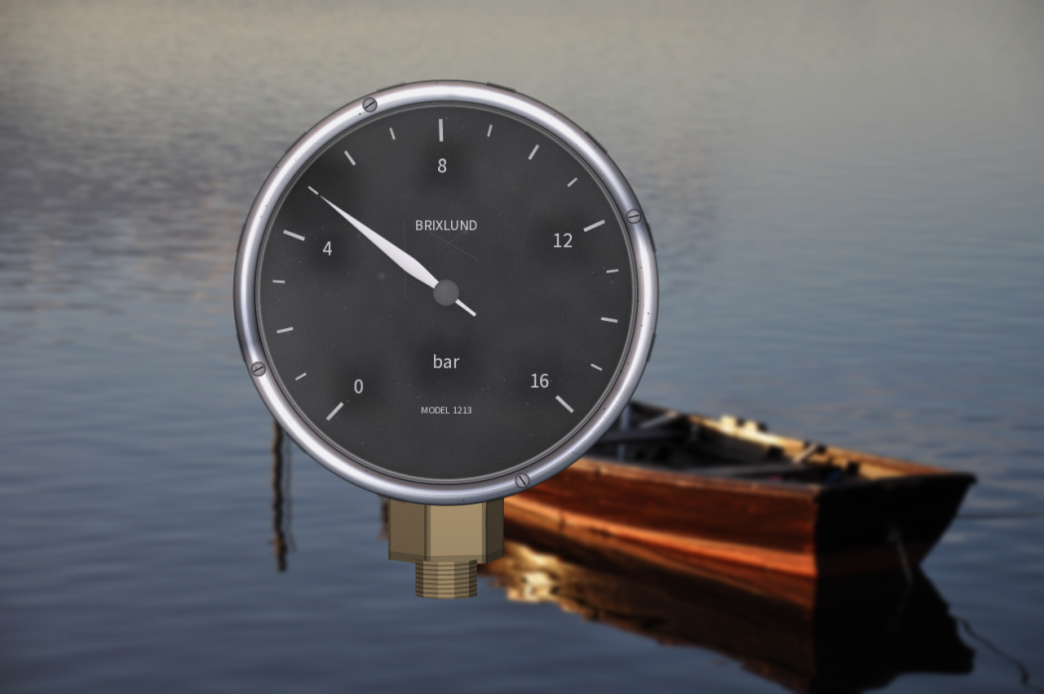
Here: 5 bar
